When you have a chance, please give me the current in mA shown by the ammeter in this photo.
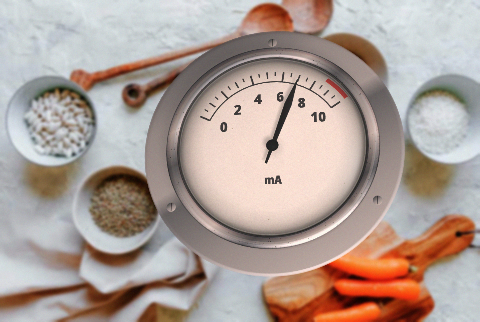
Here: 7 mA
